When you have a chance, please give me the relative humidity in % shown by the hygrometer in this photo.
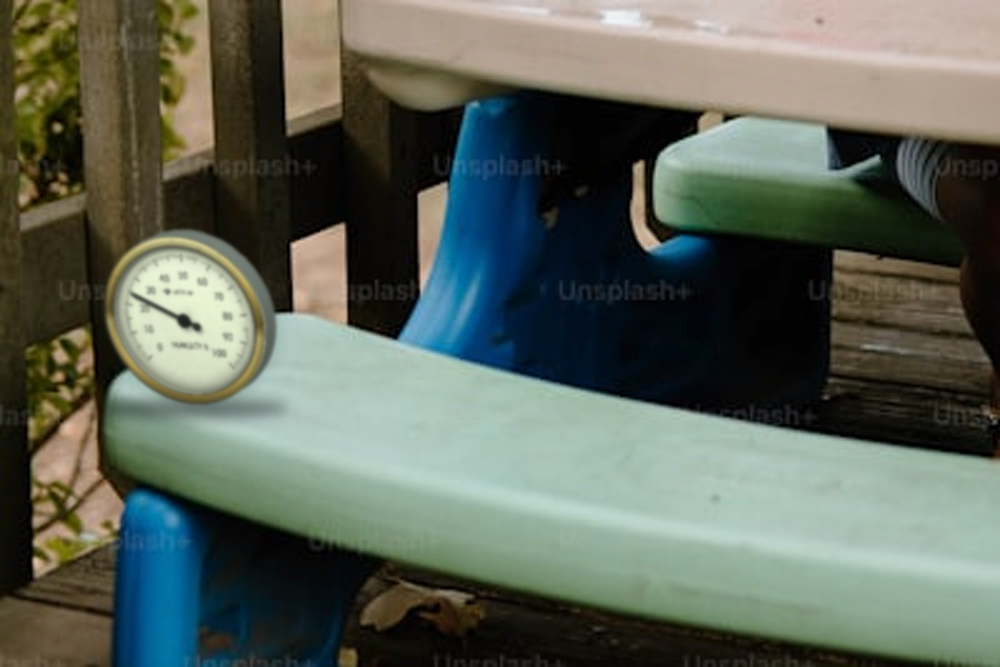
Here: 25 %
